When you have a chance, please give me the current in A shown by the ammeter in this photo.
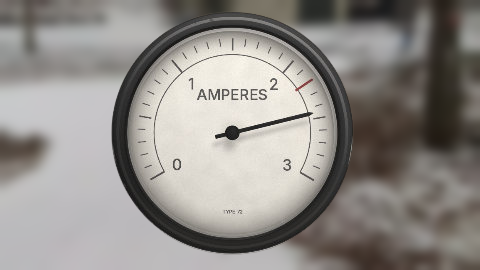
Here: 2.45 A
